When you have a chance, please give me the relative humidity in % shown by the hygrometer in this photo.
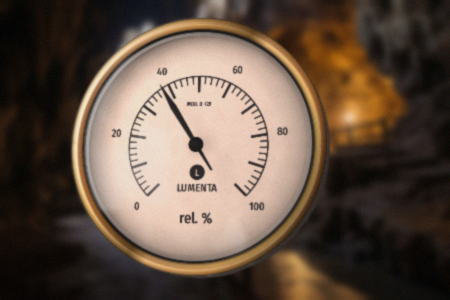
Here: 38 %
